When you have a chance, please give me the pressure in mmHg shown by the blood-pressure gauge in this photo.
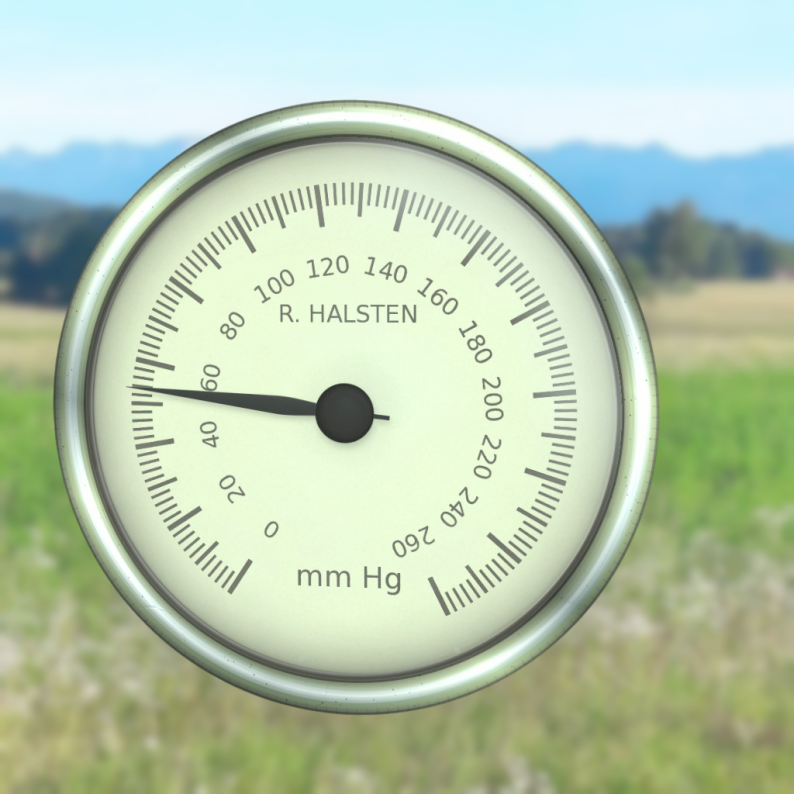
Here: 54 mmHg
